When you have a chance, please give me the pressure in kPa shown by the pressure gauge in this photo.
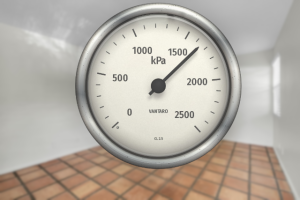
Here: 1650 kPa
